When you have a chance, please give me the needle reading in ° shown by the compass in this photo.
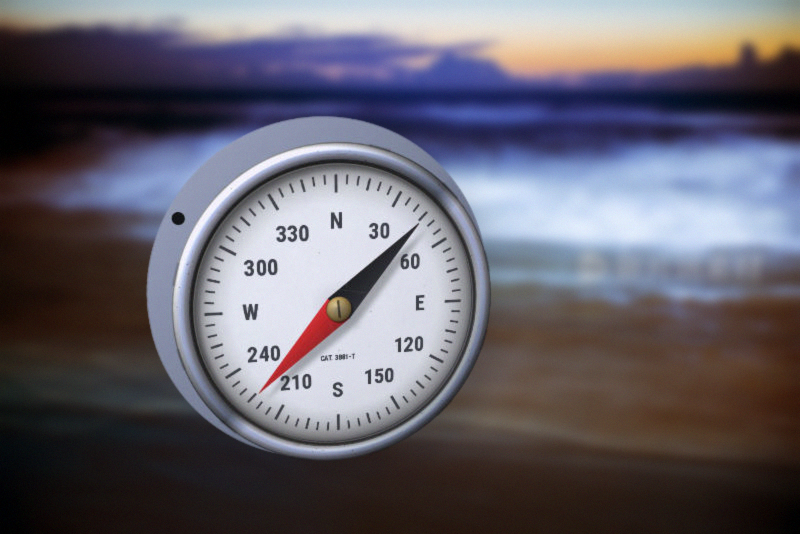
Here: 225 °
